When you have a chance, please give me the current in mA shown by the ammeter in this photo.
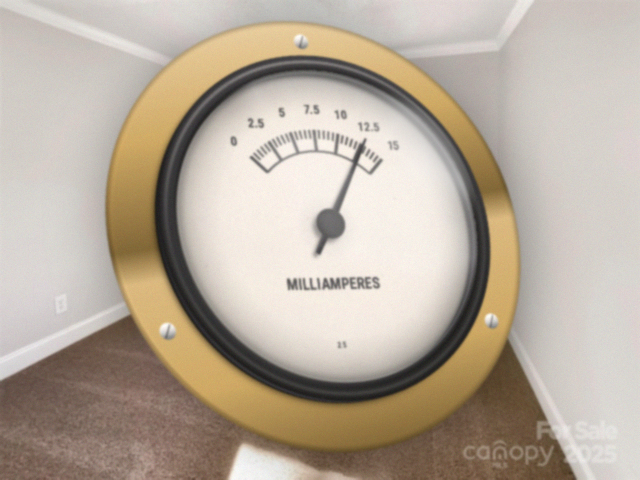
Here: 12.5 mA
